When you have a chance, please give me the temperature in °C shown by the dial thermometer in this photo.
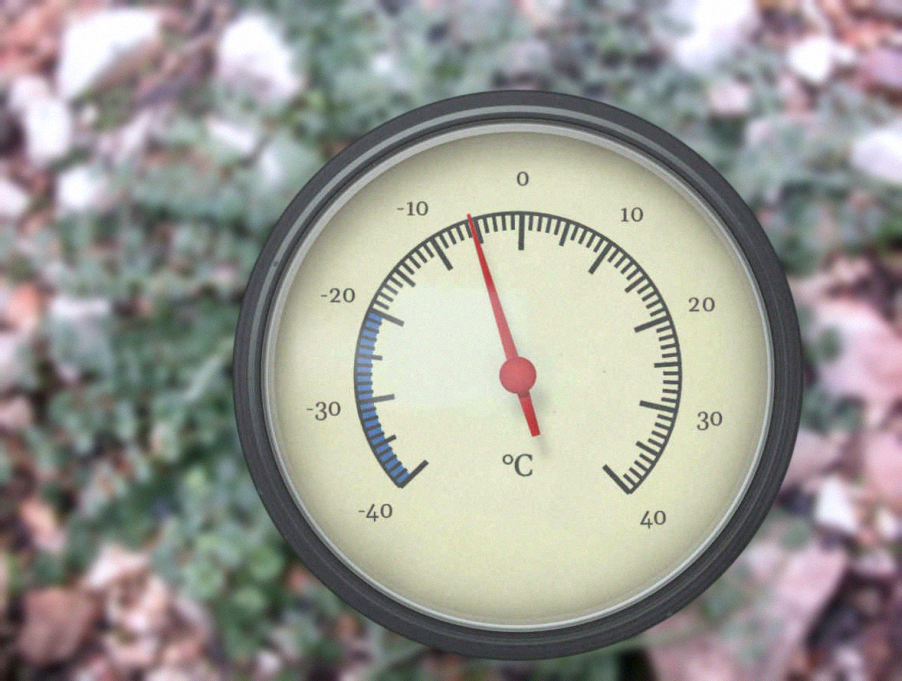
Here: -5.5 °C
